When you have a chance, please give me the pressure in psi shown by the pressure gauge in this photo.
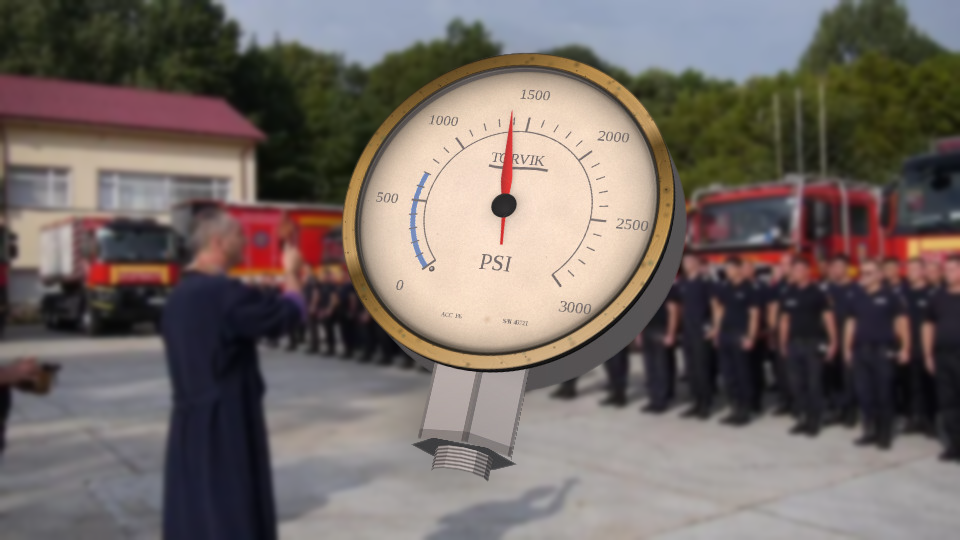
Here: 1400 psi
